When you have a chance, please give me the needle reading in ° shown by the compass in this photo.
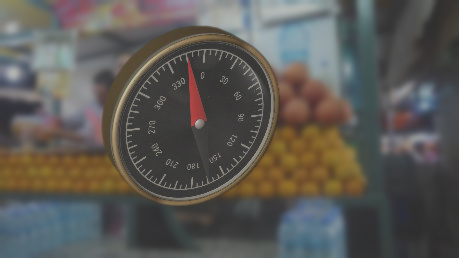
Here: 345 °
